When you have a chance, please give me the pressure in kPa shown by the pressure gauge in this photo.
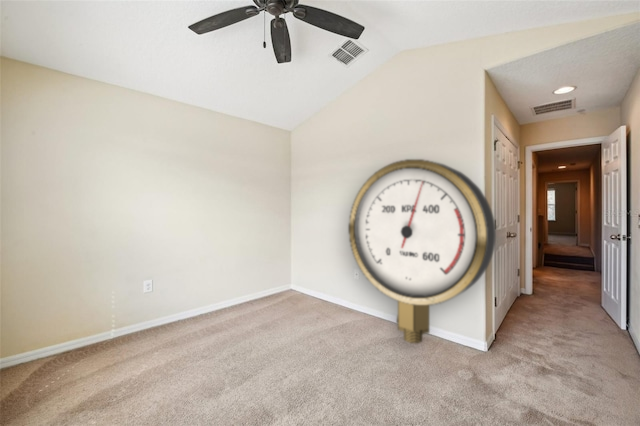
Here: 340 kPa
